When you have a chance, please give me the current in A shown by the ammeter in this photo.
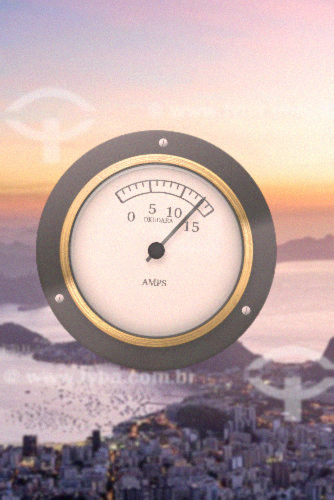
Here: 13 A
